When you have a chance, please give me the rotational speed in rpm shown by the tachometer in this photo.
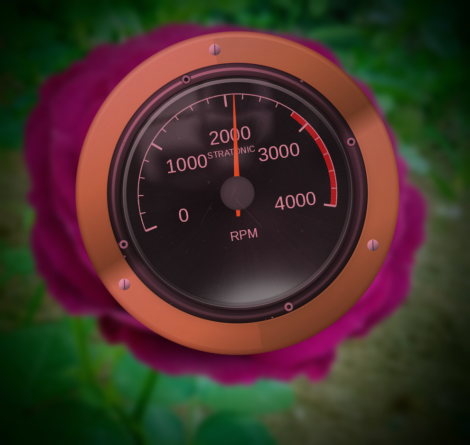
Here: 2100 rpm
